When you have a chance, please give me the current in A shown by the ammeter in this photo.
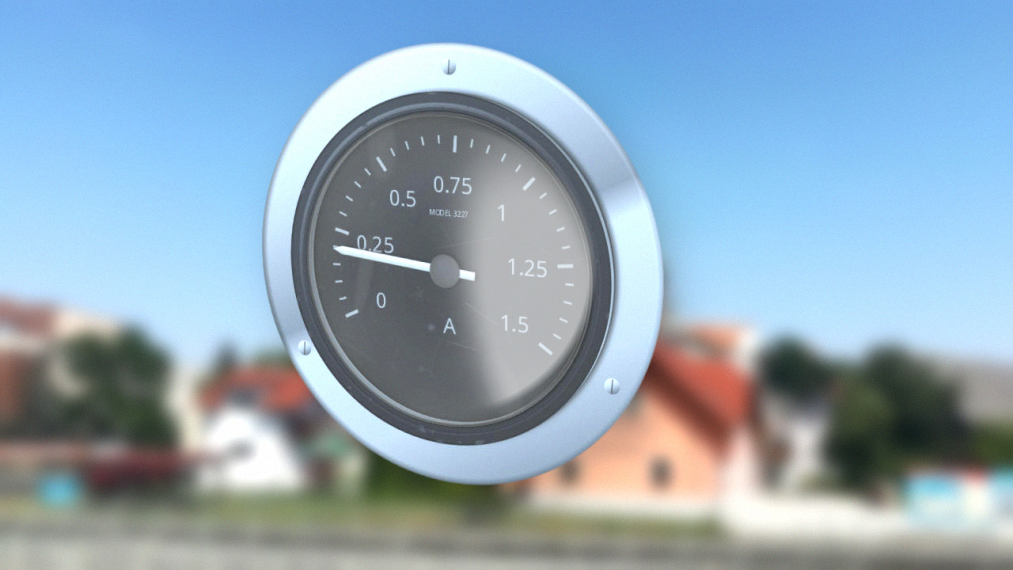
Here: 0.2 A
